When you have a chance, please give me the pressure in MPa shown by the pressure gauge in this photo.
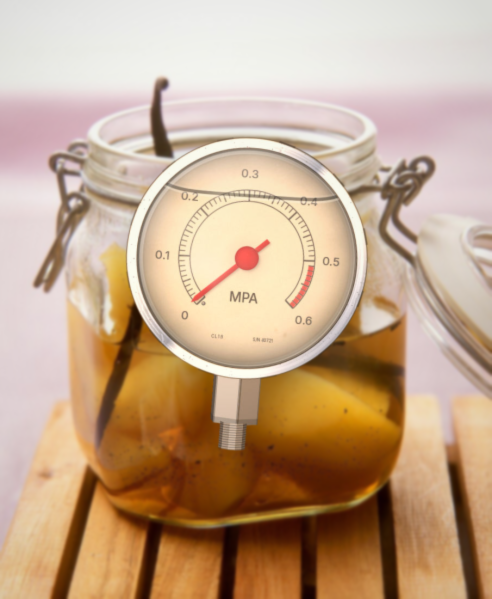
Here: 0.01 MPa
